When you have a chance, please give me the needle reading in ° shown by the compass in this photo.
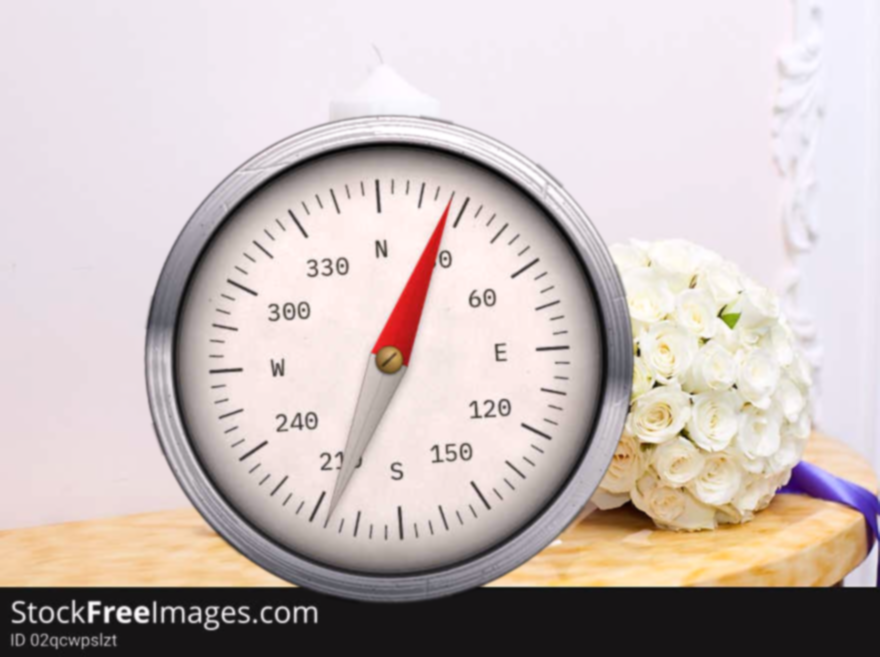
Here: 25 °
